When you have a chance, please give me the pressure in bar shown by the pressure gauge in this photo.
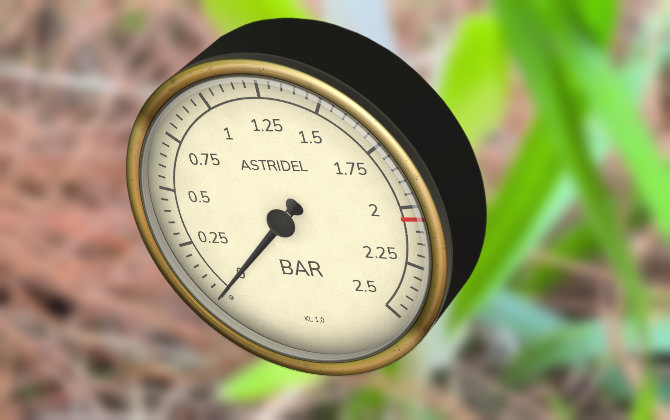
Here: 0 bar
